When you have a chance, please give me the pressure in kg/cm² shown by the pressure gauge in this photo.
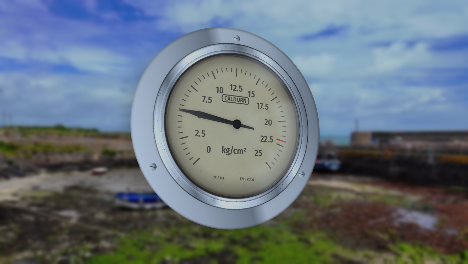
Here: 5 kg/cm²
